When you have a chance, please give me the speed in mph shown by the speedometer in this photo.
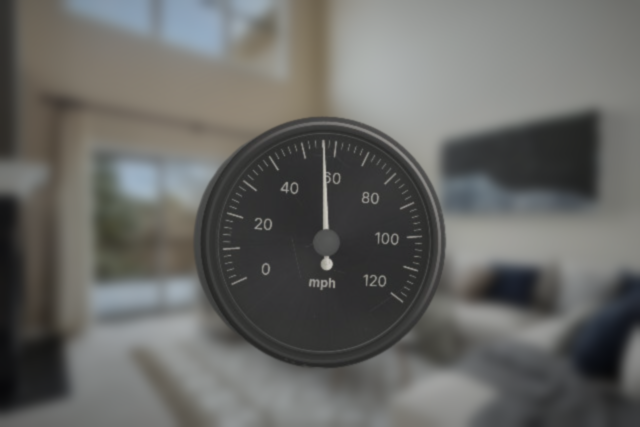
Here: 56 mph
